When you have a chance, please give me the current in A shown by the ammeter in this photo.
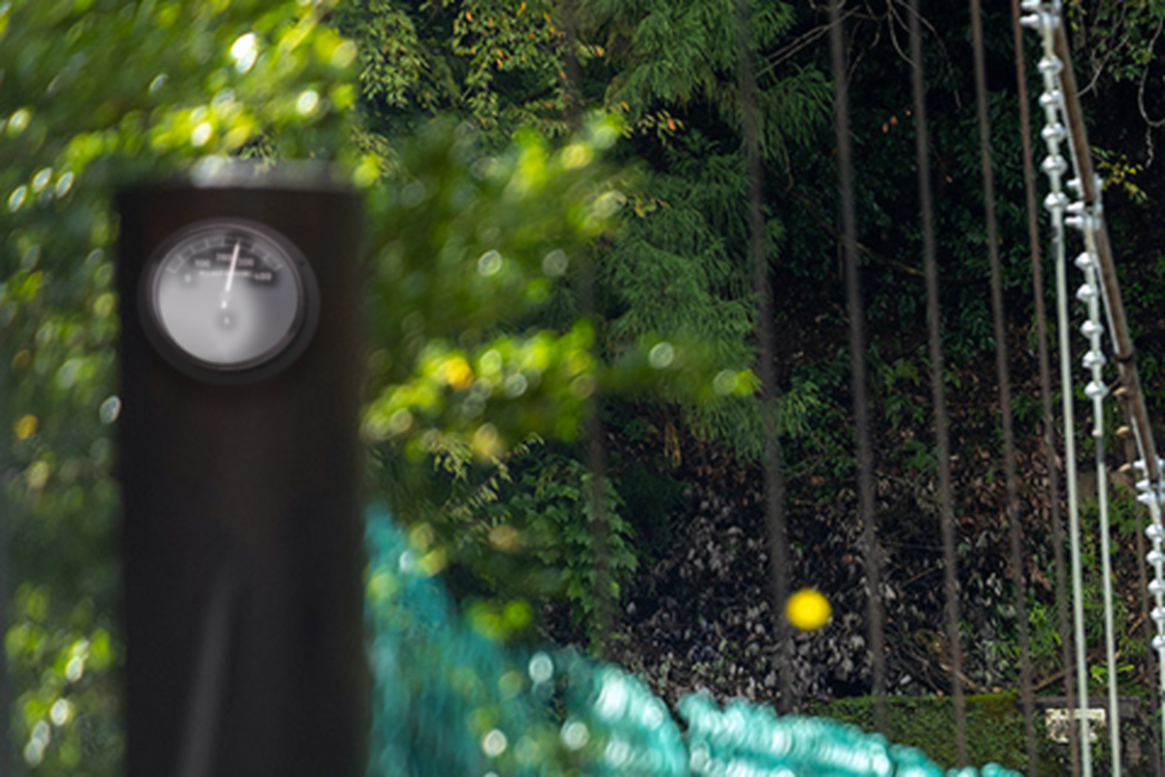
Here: 250 A
